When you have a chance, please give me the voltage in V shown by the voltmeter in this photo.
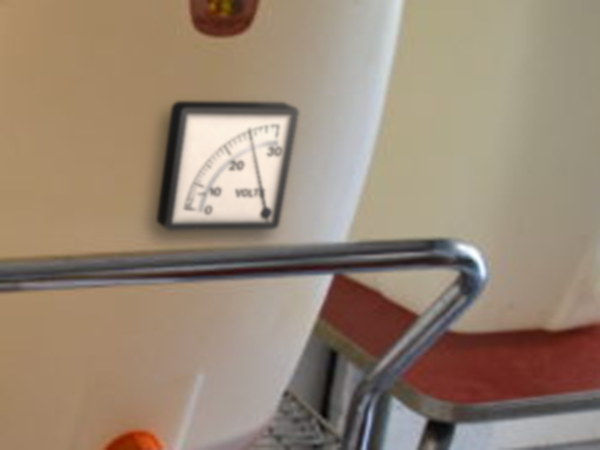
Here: 25 V
